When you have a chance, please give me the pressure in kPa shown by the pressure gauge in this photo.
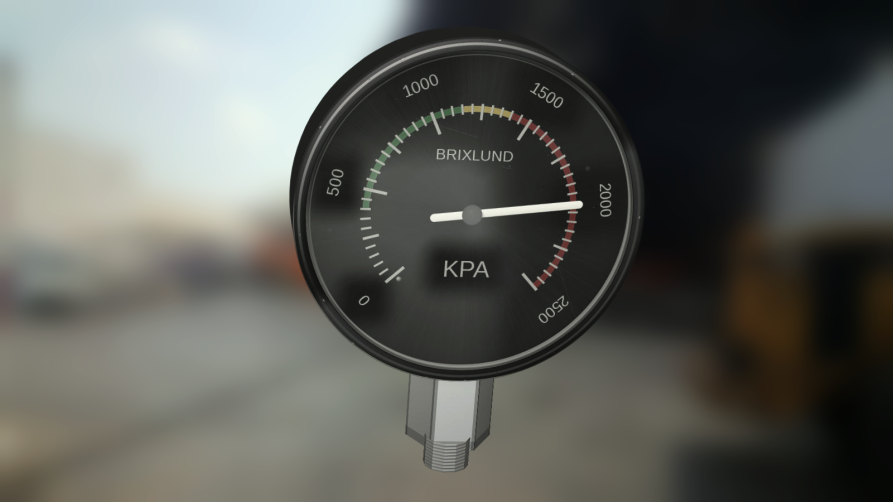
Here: 2000 kPa
